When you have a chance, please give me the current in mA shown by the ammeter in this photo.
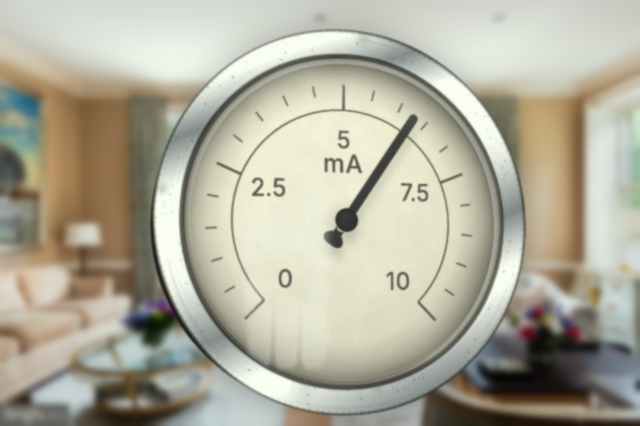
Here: 6.25 mA
